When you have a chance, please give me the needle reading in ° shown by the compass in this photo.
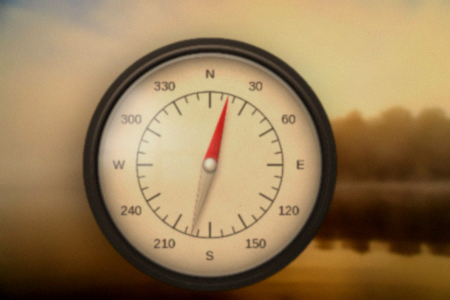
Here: 15 °
